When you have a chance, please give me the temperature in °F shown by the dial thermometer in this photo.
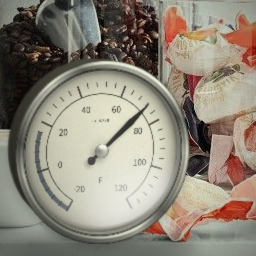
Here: 72 °F
